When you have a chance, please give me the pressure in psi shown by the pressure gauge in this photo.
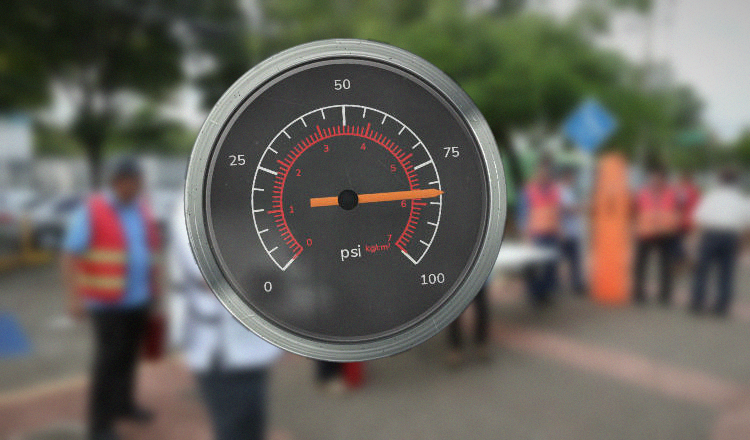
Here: 82.5 psi
